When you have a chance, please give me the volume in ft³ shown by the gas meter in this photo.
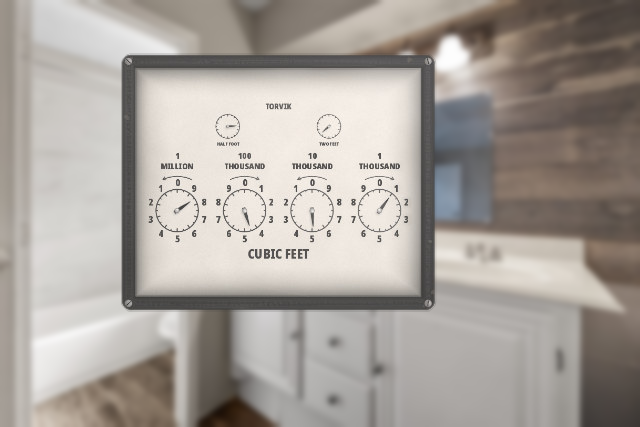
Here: 845100 ft³
